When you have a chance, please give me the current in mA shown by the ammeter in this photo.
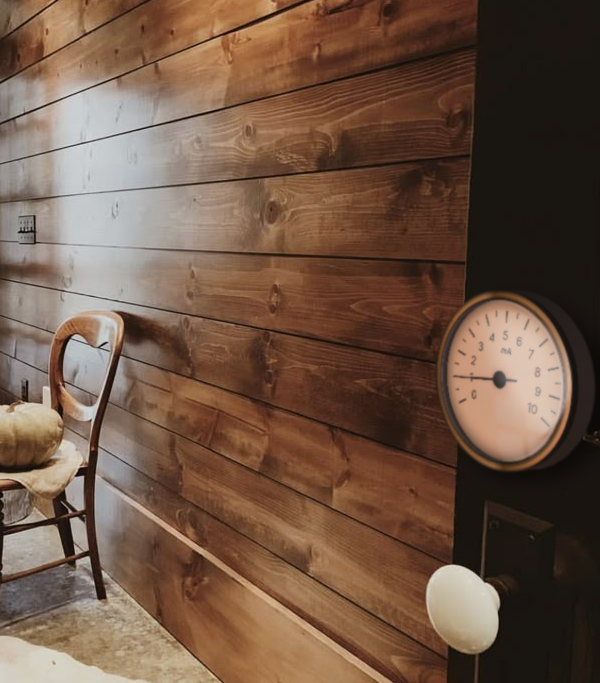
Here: 1 mA
